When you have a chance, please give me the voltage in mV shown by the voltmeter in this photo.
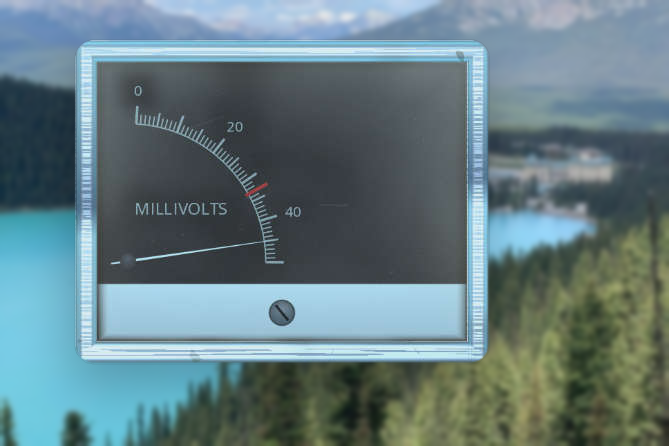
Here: 45 mV
